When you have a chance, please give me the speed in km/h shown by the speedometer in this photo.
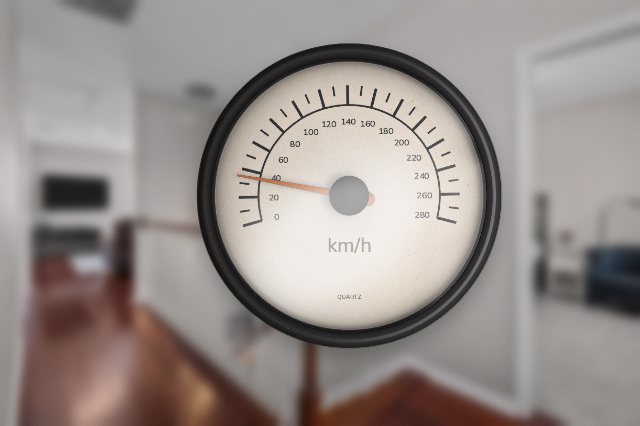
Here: 35 km/h
